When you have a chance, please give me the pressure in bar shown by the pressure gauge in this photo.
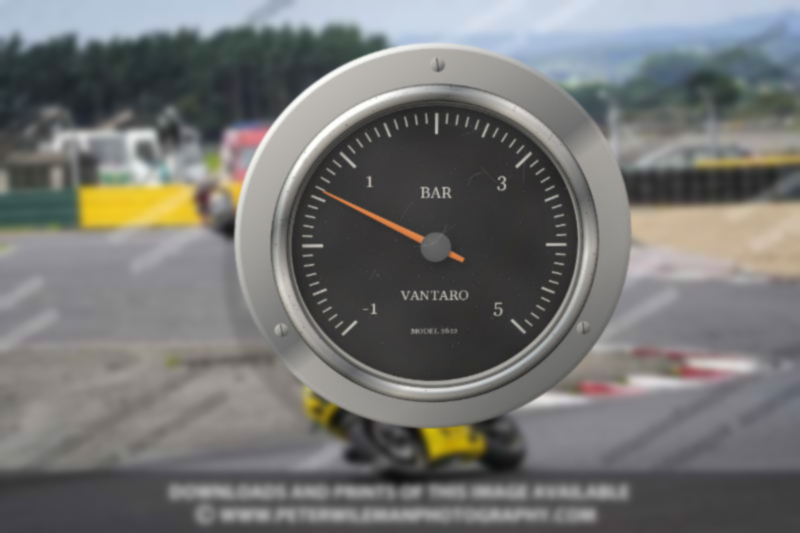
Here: 0.6 bar
